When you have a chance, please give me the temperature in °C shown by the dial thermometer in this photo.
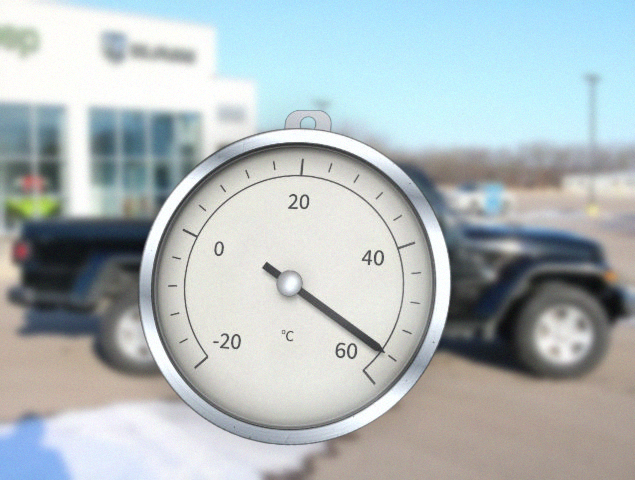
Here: 56 °C
